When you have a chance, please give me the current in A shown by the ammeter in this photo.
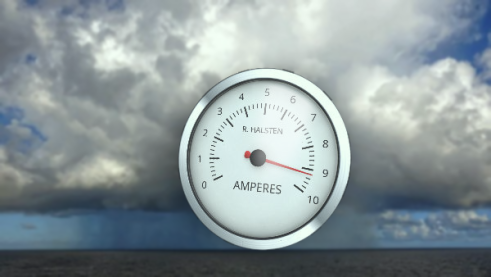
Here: 9.2 A
